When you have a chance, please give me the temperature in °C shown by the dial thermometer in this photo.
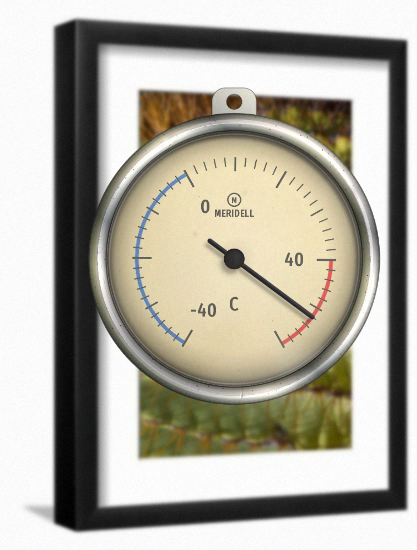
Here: 52 °C
